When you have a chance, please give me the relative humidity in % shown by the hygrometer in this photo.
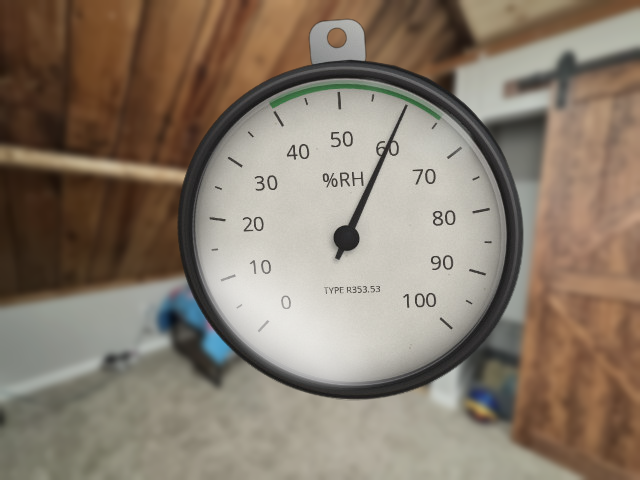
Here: 60 %
